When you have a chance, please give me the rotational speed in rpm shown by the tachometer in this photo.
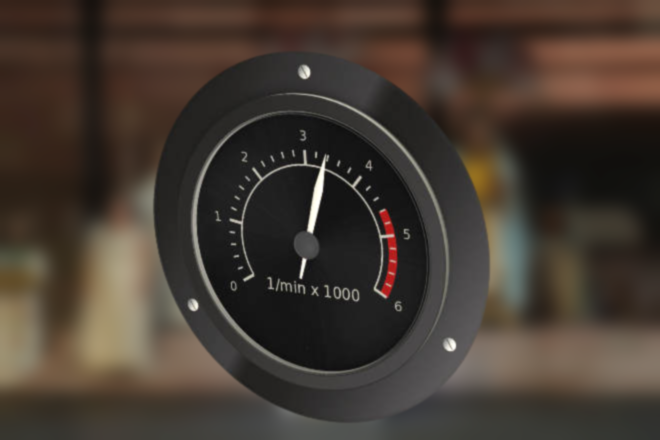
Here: 3400 rpm
